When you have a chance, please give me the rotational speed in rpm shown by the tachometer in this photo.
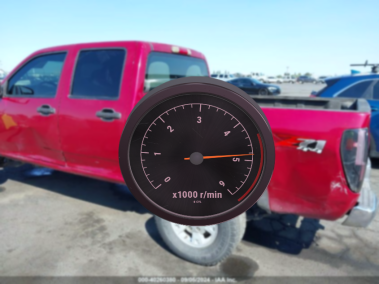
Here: 4800 rpm
